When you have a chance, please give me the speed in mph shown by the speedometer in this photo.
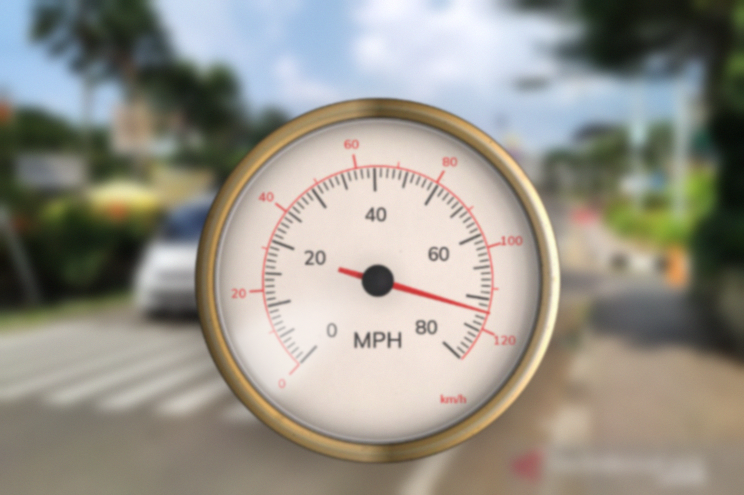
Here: 72 mph
